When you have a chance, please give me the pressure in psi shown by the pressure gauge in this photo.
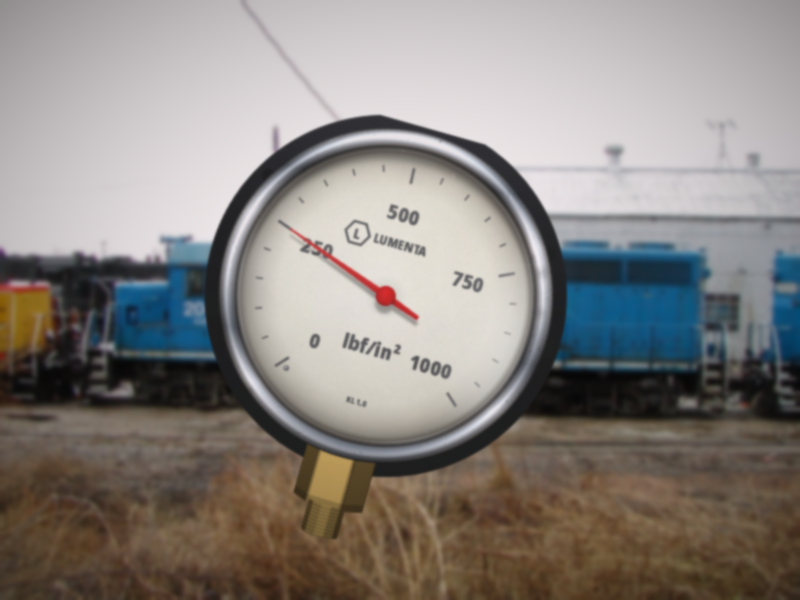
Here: 250 psi
